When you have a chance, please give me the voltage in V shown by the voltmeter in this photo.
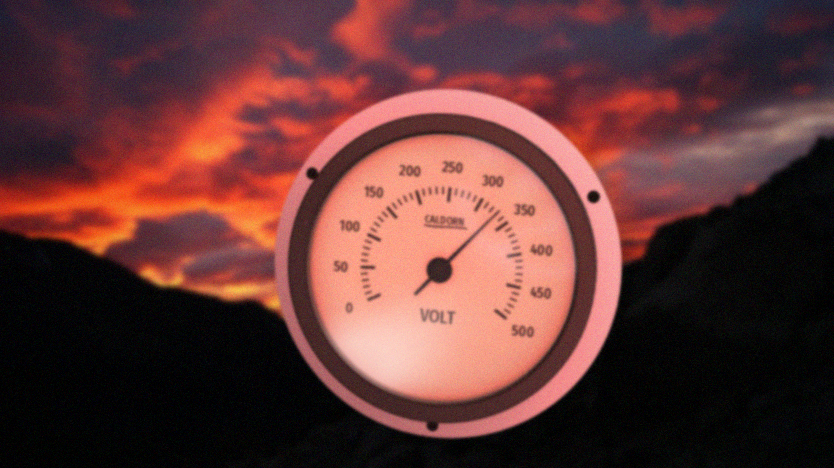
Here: 330 V
